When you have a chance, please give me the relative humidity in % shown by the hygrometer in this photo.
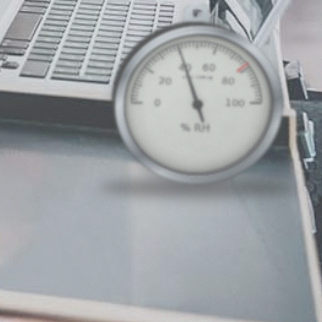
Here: 40 %
